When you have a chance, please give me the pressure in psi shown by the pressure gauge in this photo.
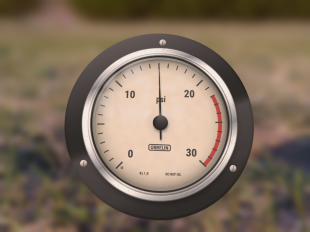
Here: 15 psi
